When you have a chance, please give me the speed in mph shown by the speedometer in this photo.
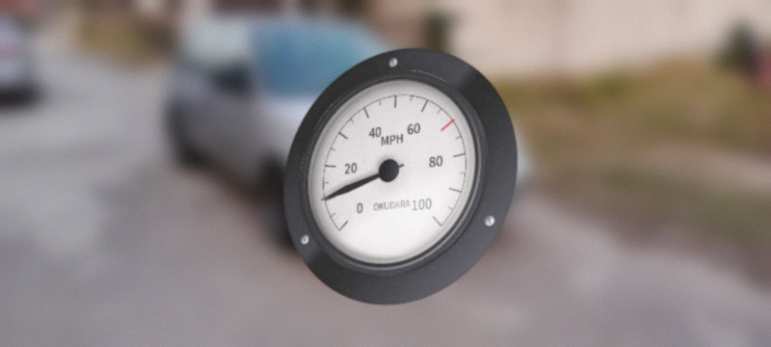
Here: 10 mph
